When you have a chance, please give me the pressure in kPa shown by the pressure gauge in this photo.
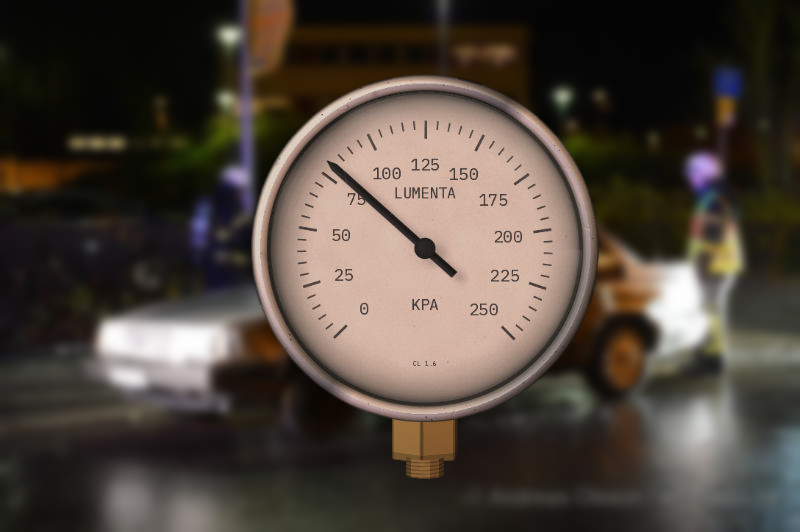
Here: 80 kPa
